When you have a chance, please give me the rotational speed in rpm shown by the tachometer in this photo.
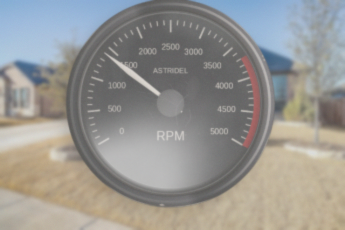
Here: 1400 rpm
